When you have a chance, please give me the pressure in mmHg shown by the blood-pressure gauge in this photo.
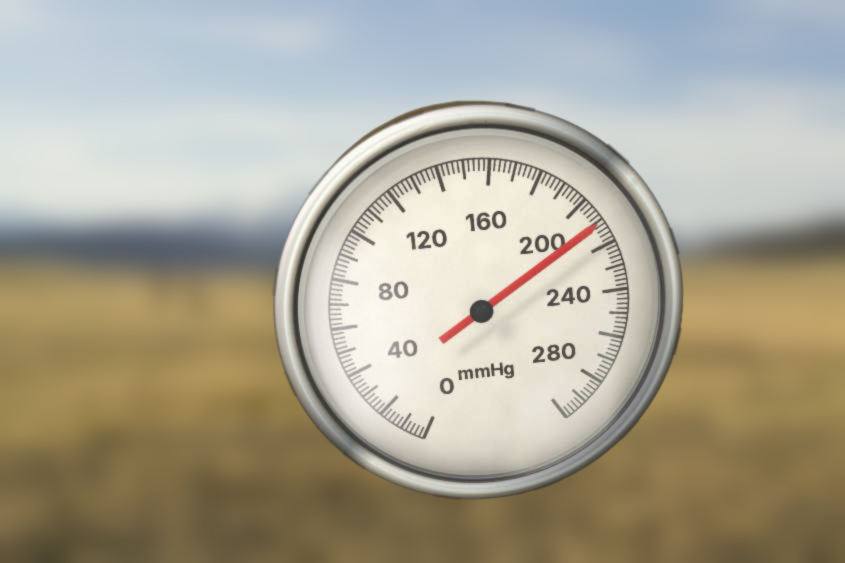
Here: 210 mmHg
